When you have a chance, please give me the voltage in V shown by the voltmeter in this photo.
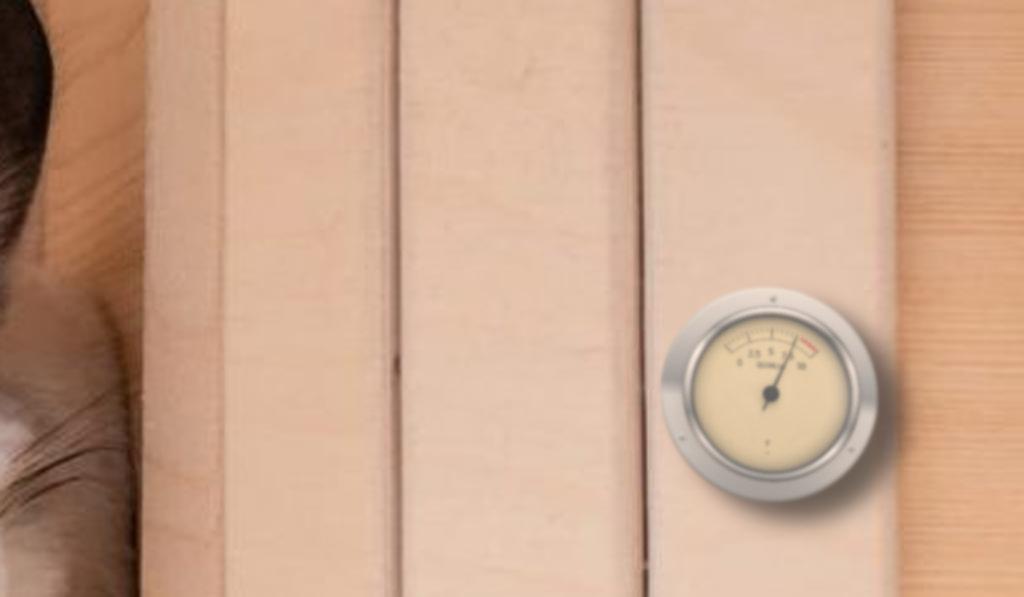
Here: 7.5 V
